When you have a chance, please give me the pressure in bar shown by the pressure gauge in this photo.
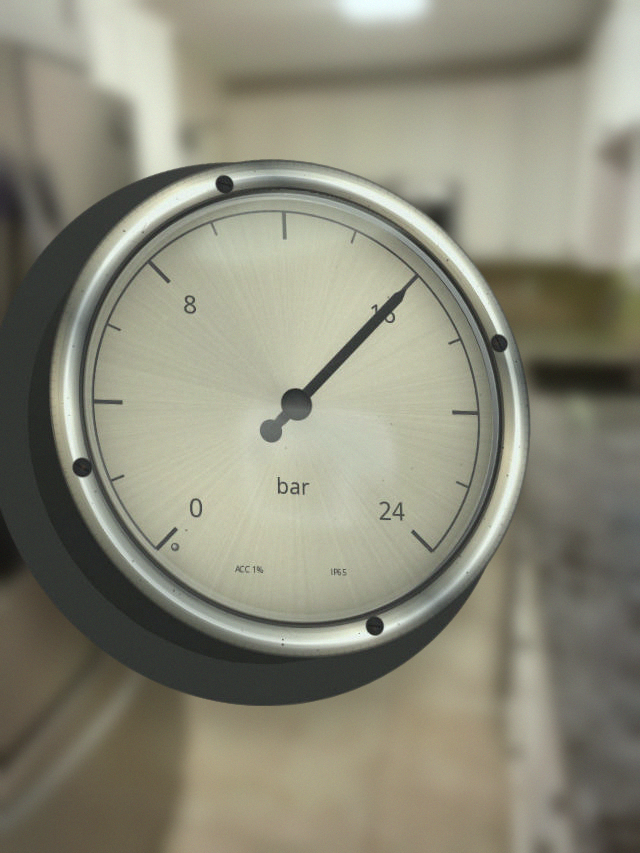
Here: 16 bar
